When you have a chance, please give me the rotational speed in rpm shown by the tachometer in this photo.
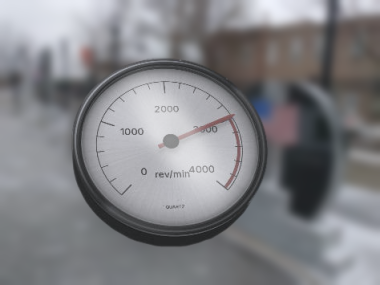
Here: 3000 rpm
